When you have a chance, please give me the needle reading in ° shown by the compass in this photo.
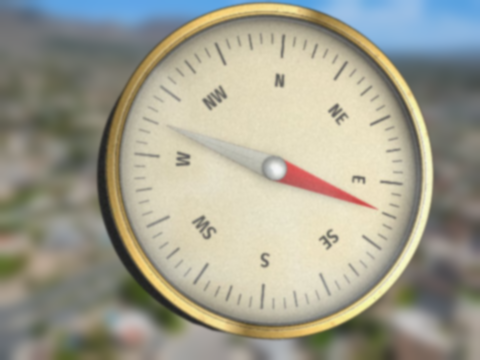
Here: 105 °
